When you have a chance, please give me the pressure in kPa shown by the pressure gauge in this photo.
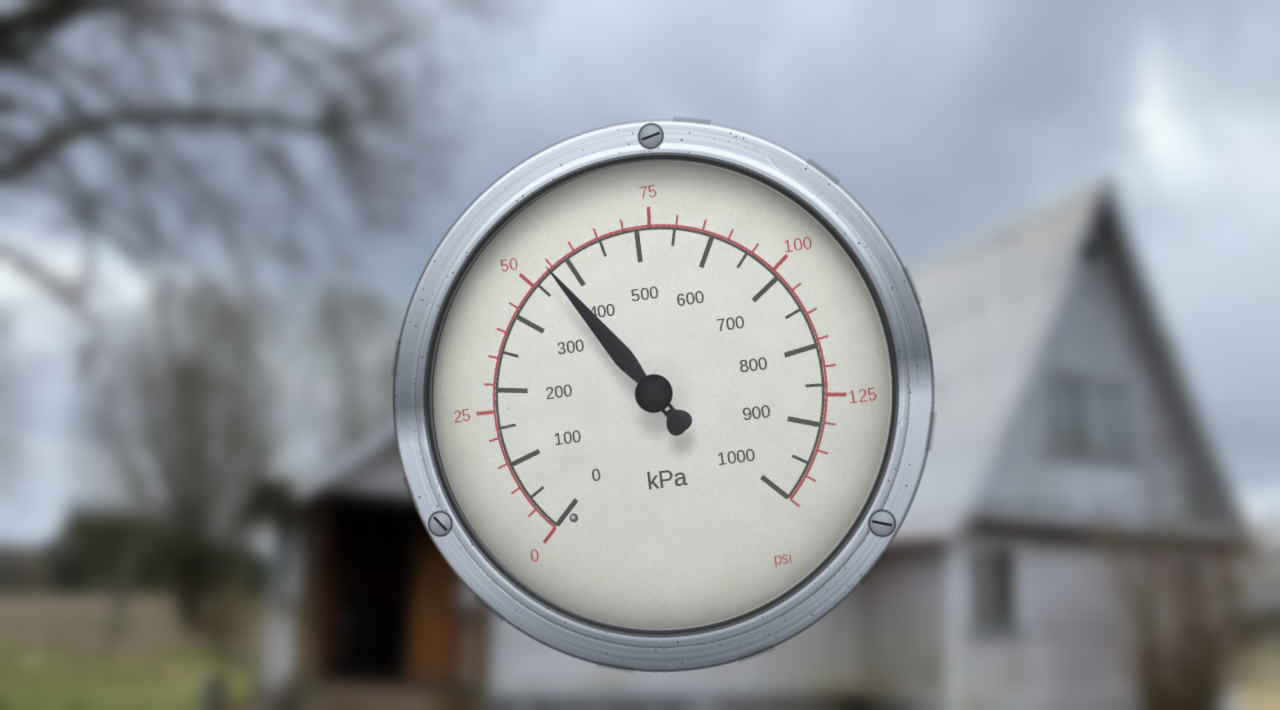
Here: 375 kPa
